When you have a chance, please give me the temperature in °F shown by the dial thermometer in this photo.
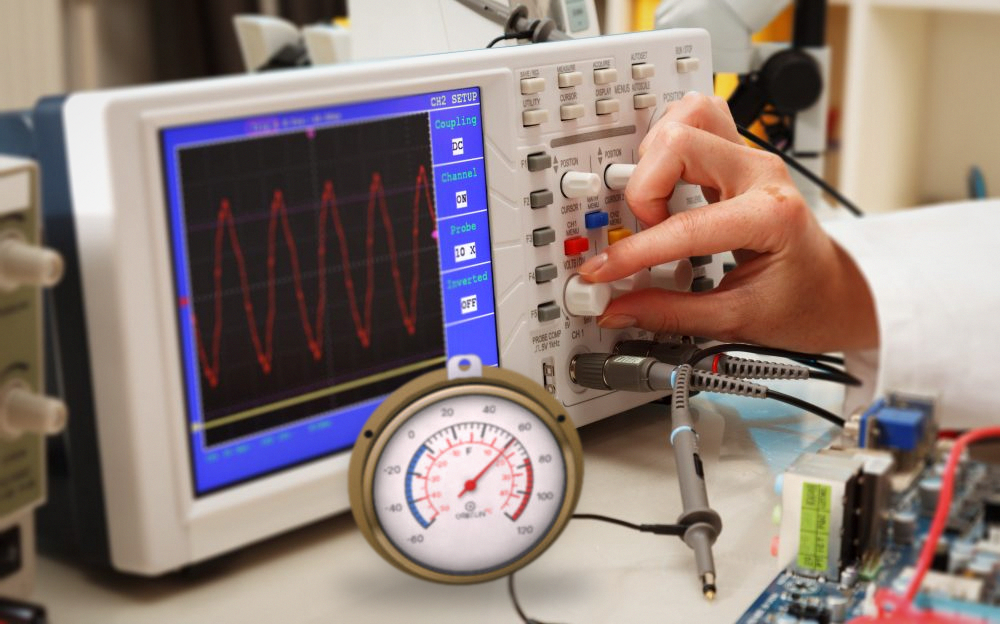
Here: 60 °F
